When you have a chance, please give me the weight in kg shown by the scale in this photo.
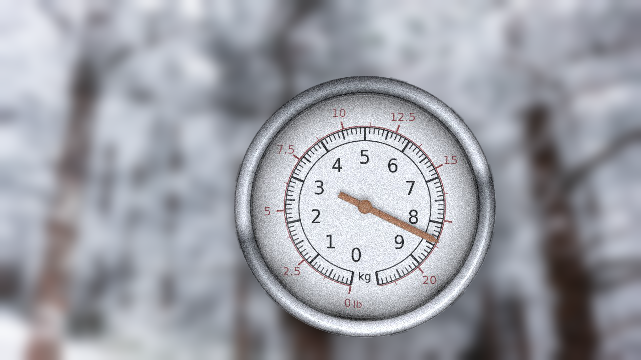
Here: 8.4 kg
